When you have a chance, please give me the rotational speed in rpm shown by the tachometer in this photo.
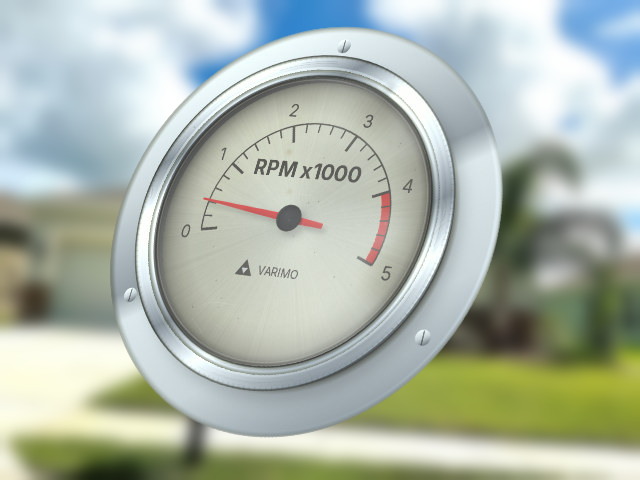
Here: 400 rpm
